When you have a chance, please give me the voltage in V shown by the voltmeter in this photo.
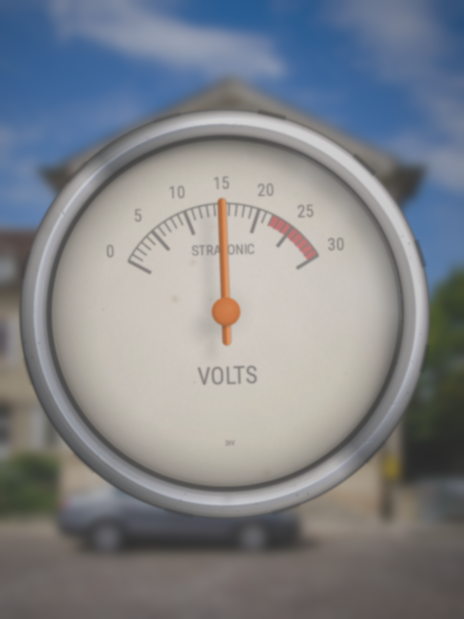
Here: 15 V
